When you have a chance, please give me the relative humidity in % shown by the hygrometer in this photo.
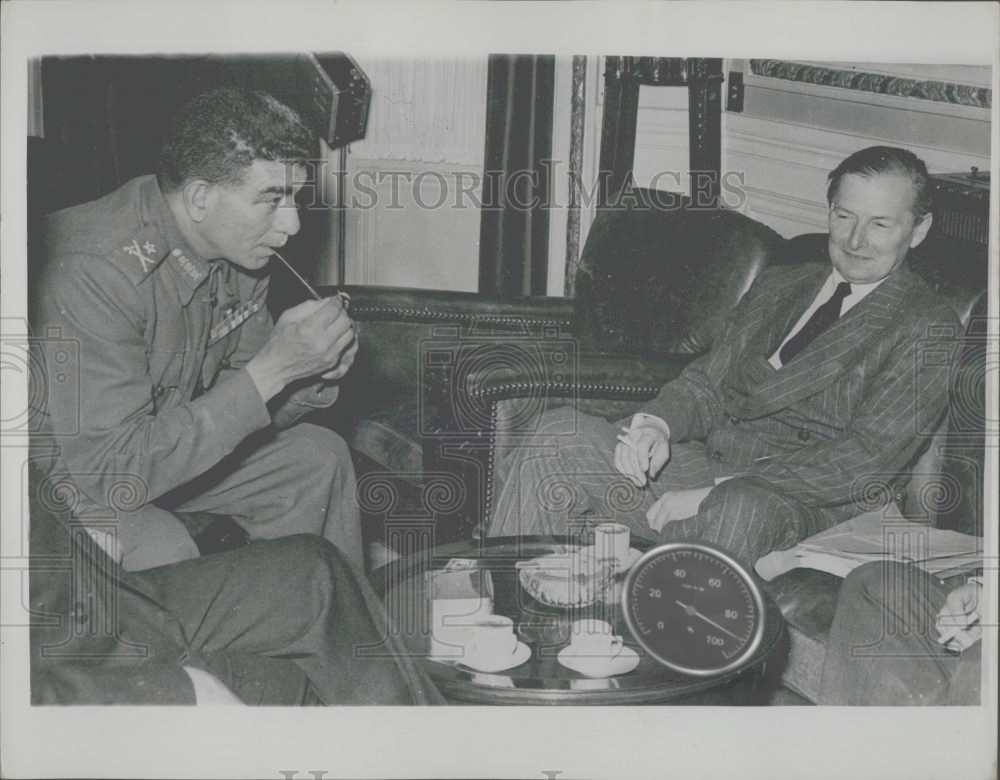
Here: 90 %
